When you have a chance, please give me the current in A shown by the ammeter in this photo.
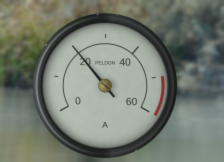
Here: 20 A
